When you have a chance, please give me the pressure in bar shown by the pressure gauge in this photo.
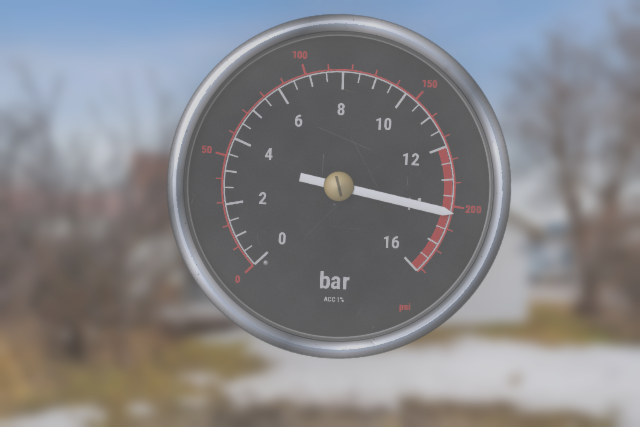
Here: 14 bar
